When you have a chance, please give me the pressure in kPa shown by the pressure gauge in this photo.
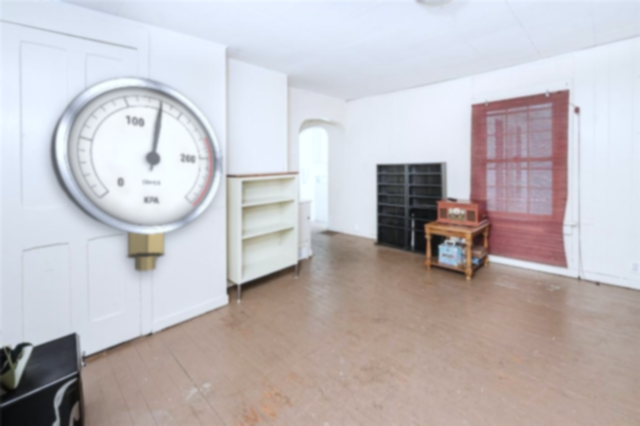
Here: 130 kPa
